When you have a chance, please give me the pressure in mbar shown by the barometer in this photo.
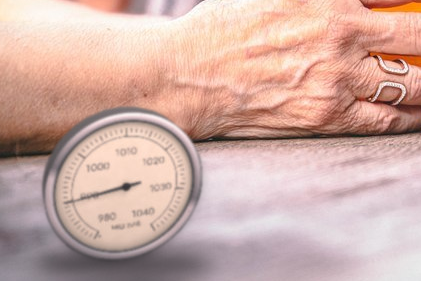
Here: 990 mbar
